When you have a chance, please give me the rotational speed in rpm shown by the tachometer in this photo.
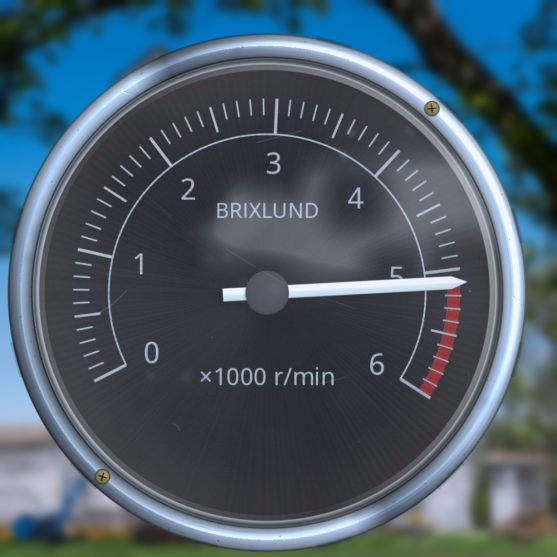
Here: 5100 rpm
